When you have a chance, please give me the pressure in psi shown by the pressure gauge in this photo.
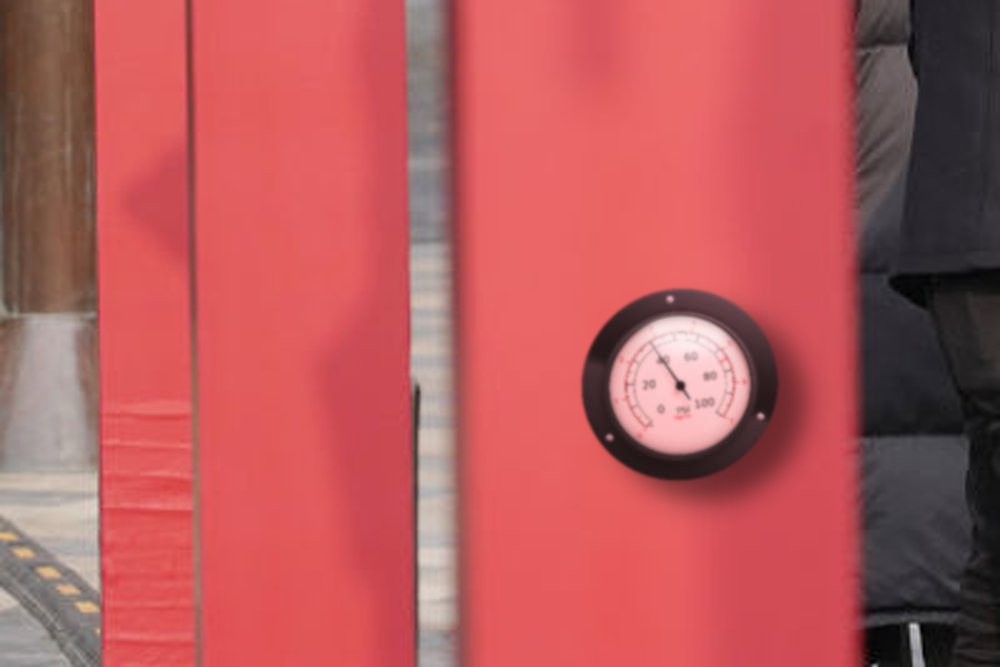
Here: 40 psi
